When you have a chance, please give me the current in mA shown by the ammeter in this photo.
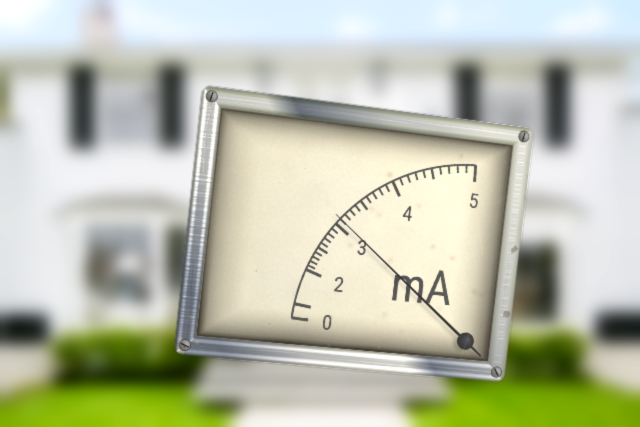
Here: 3.1 mA
